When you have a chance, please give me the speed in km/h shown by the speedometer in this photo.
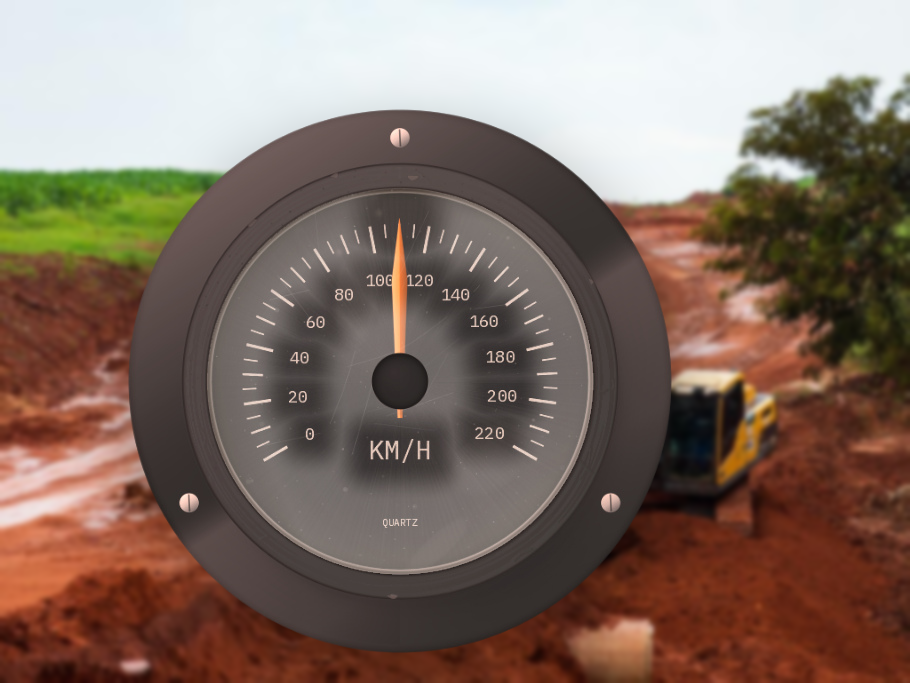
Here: 110 km/h
